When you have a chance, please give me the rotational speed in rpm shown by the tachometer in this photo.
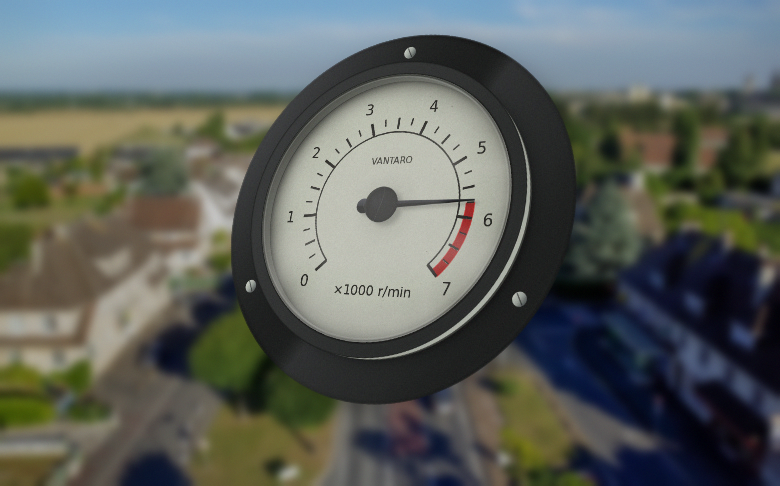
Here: 5750 rpm
